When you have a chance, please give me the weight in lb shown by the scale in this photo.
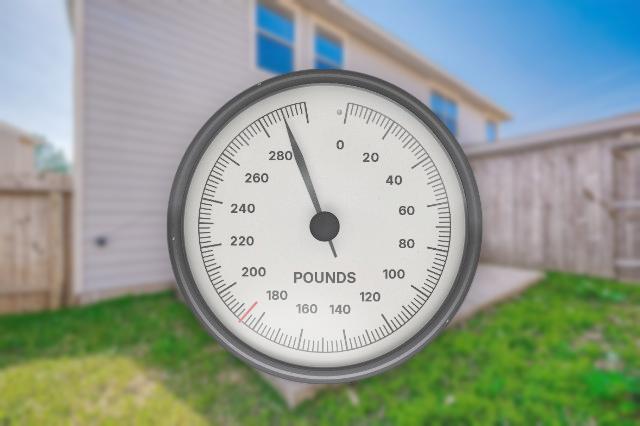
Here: 290 lb
